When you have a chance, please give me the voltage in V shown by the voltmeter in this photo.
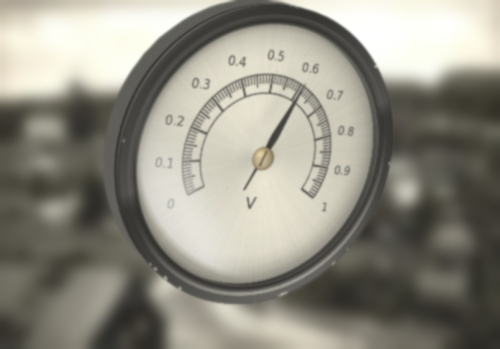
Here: 0.6 V
